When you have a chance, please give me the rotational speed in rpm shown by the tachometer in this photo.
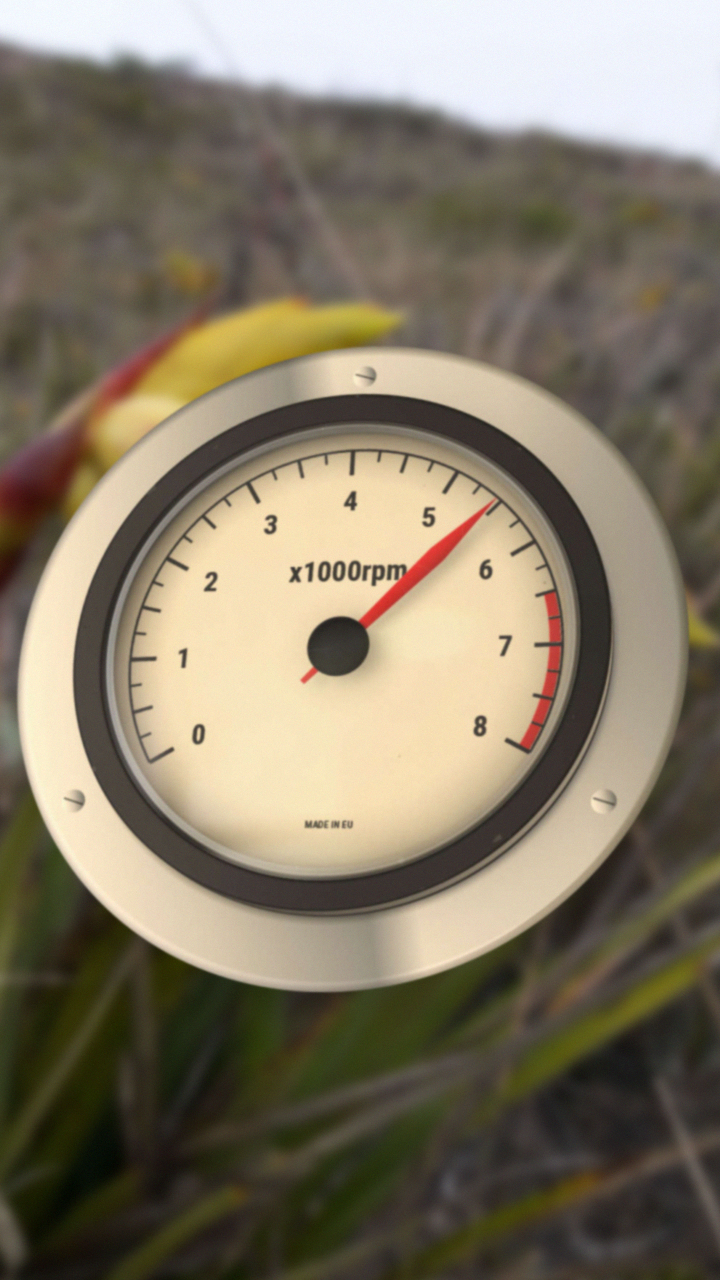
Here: 5500 rpm
